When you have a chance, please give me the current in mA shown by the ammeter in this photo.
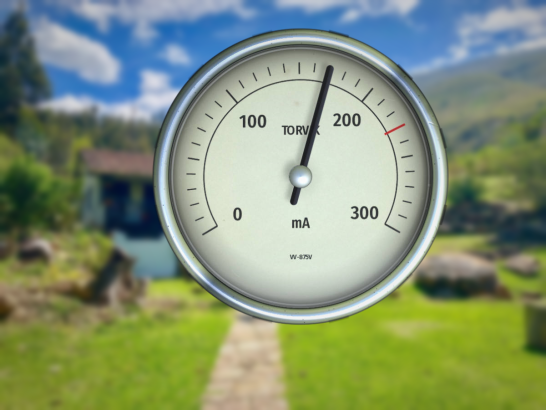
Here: 170 mA
